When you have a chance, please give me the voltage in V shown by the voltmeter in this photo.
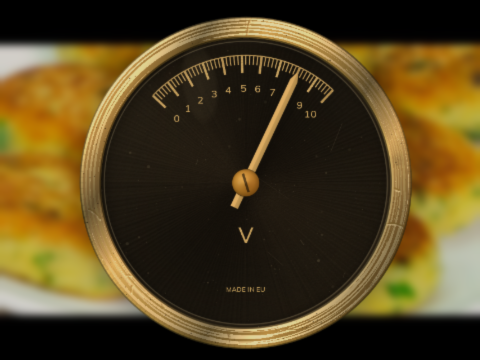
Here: 8 V
